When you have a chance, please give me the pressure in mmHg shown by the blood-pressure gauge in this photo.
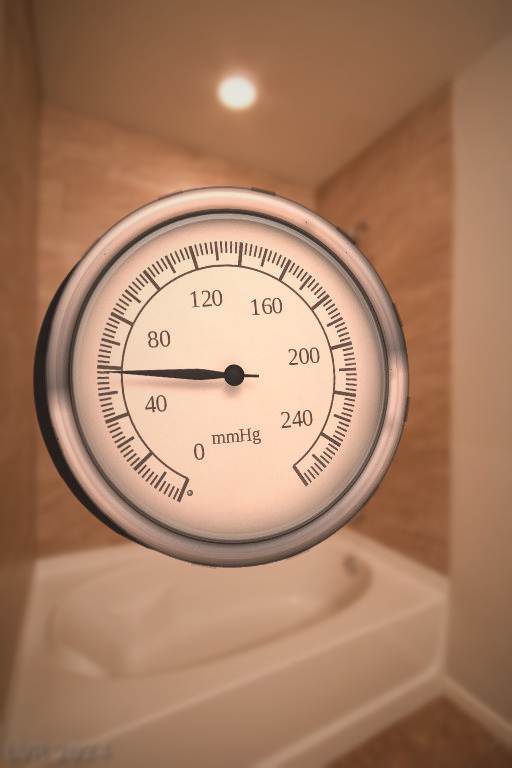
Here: 58 mmHg
